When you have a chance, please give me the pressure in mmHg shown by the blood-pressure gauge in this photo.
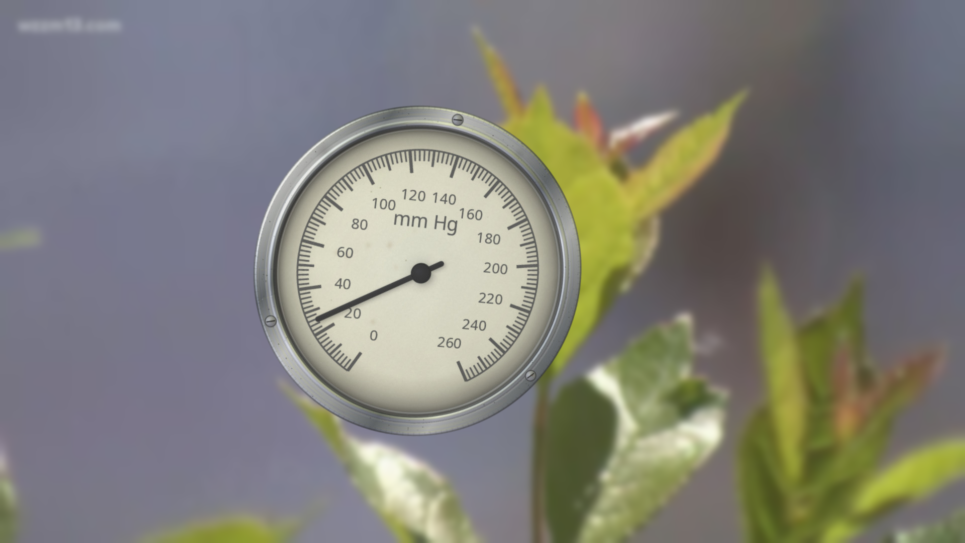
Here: 26 mmHg
